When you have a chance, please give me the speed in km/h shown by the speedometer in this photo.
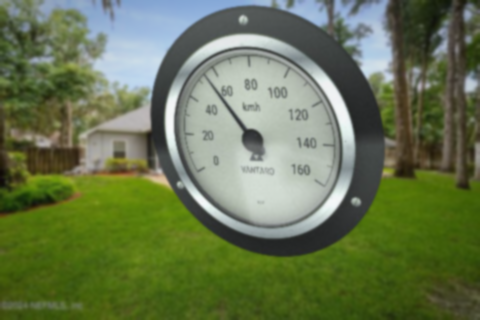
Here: 55 km/h
